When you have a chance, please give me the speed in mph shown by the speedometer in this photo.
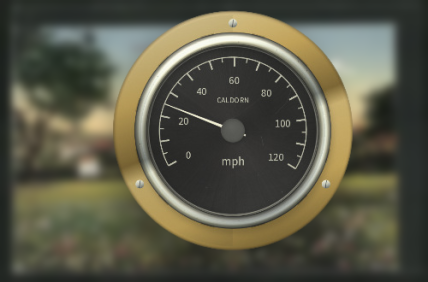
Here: 25 mph
